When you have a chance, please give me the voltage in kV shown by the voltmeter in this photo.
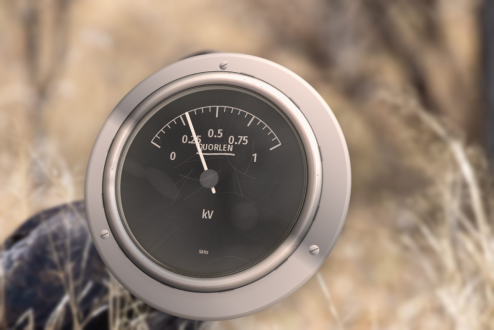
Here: 0.3 kV
